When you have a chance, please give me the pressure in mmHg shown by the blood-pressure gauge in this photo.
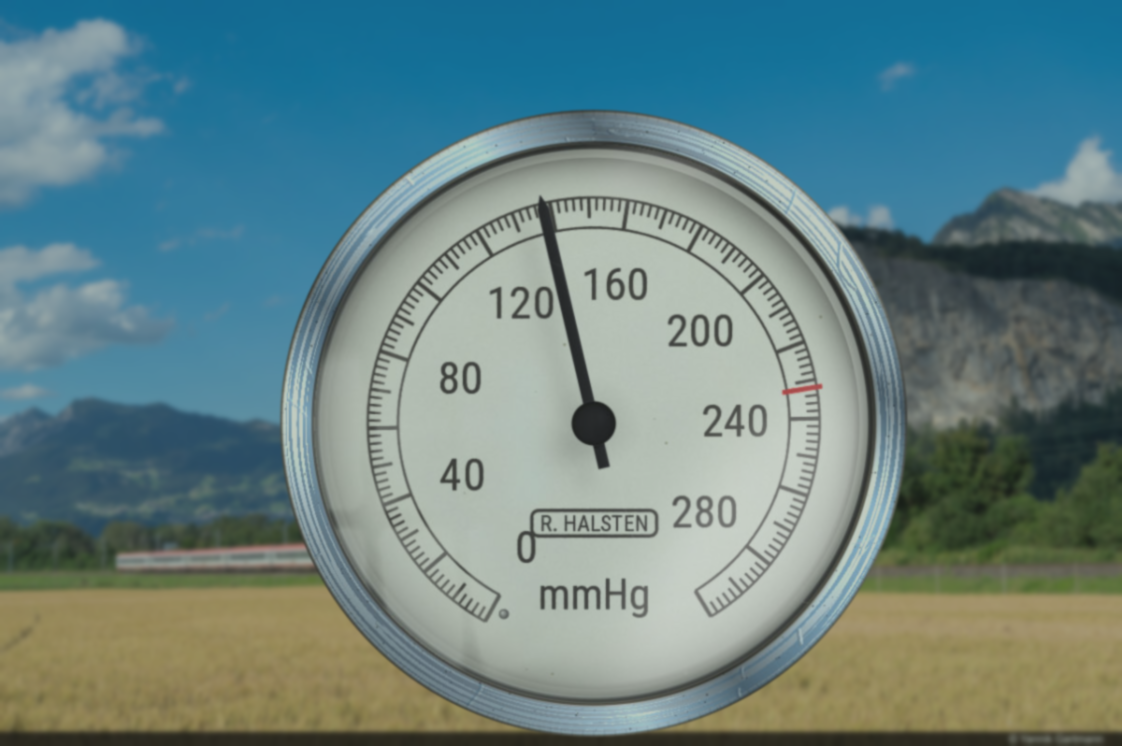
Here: 138 mmHg
